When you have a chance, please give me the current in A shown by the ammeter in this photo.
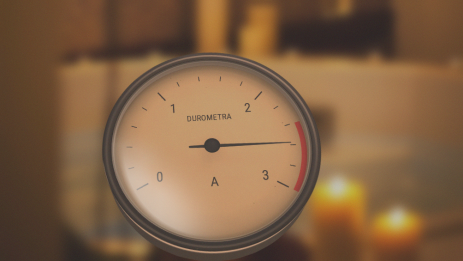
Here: 2.6 A
